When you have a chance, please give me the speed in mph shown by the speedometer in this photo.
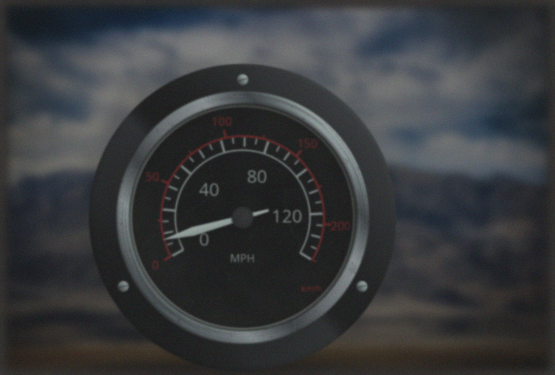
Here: 7.5 mph
